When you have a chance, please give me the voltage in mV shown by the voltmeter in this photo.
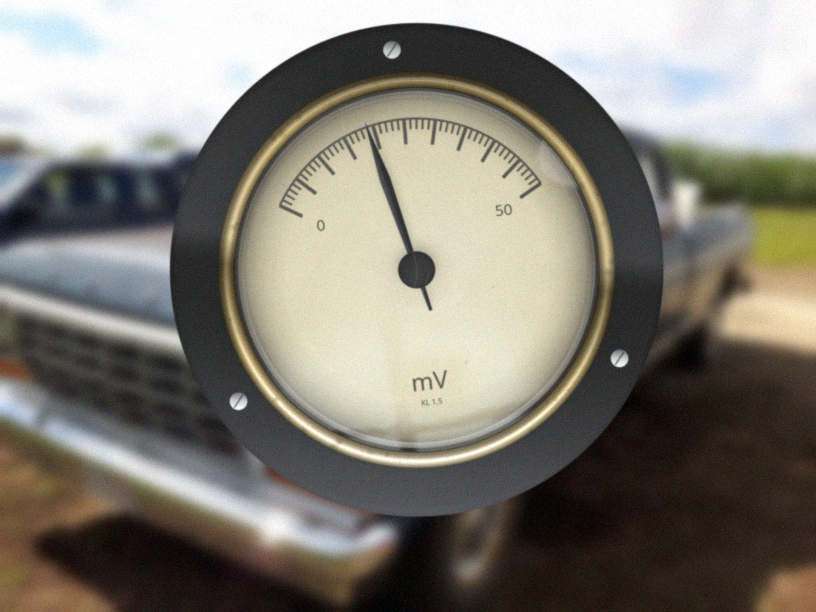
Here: 19 mV
